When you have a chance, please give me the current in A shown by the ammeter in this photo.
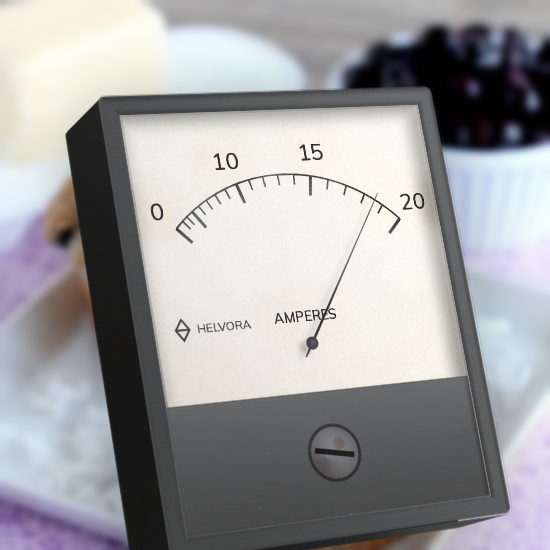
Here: 18.5 A
